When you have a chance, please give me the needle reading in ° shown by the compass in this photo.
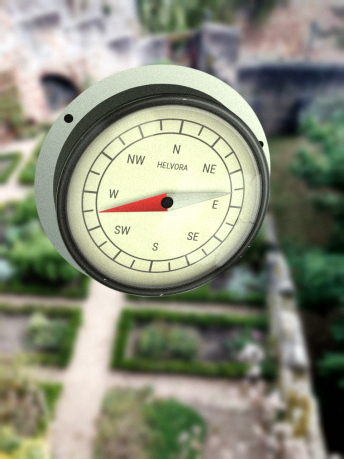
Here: 255 °
